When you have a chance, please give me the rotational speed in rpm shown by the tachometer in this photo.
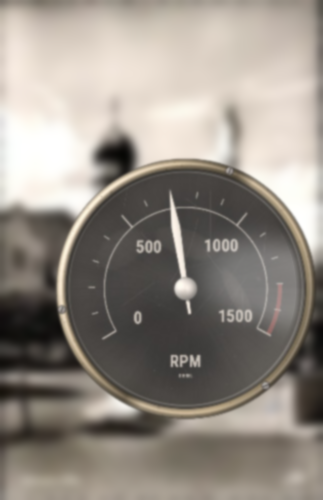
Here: 700 rpm
